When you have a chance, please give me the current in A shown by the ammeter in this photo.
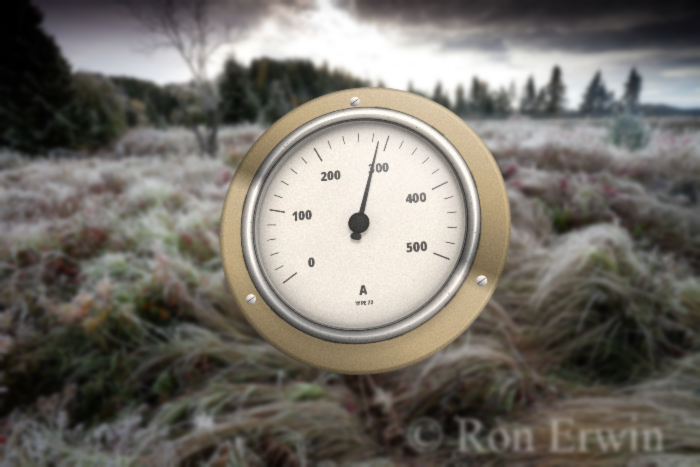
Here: 290 A
